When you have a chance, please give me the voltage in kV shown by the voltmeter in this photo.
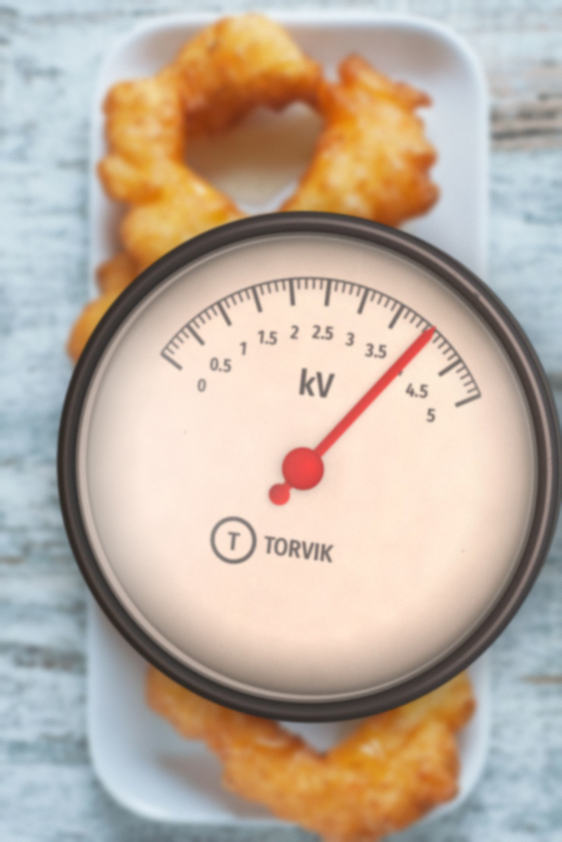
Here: 4 kV
